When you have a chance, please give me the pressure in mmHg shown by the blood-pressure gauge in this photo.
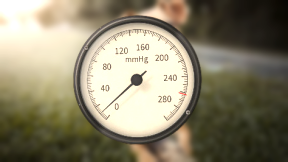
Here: 10 mmHg
